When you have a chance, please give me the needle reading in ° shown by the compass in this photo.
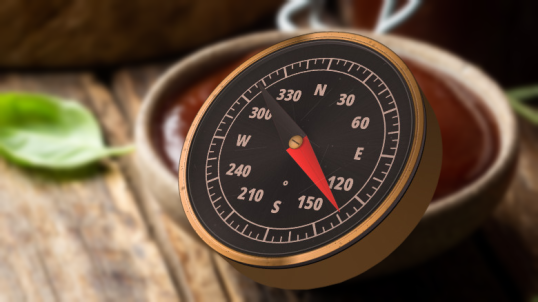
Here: 132.5 °
